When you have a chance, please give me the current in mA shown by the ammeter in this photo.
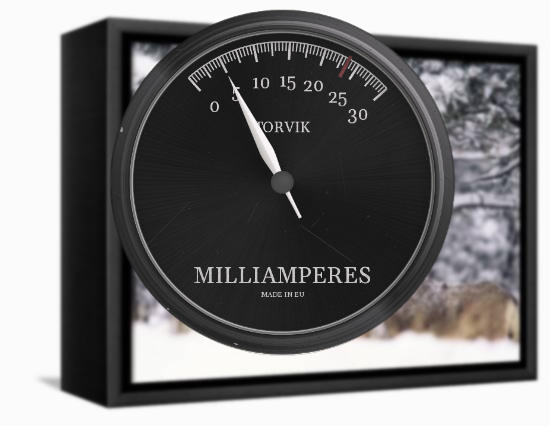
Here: 5 mA
